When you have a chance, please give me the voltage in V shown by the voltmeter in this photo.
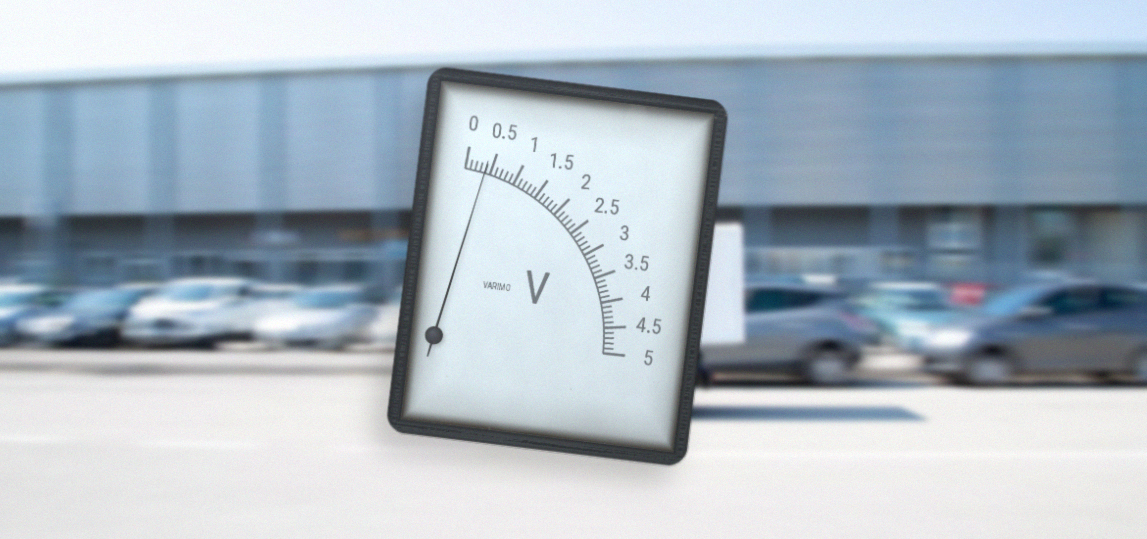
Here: 0.4 V
